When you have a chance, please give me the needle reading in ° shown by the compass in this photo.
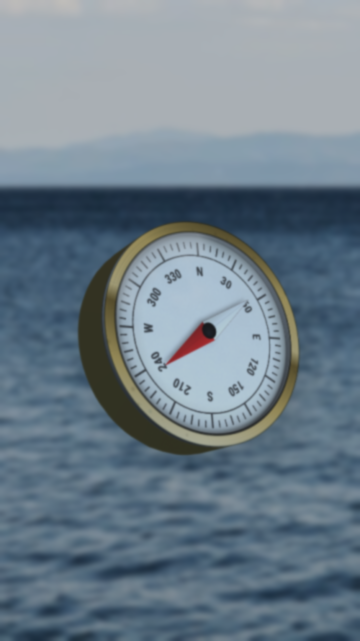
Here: 235 °
